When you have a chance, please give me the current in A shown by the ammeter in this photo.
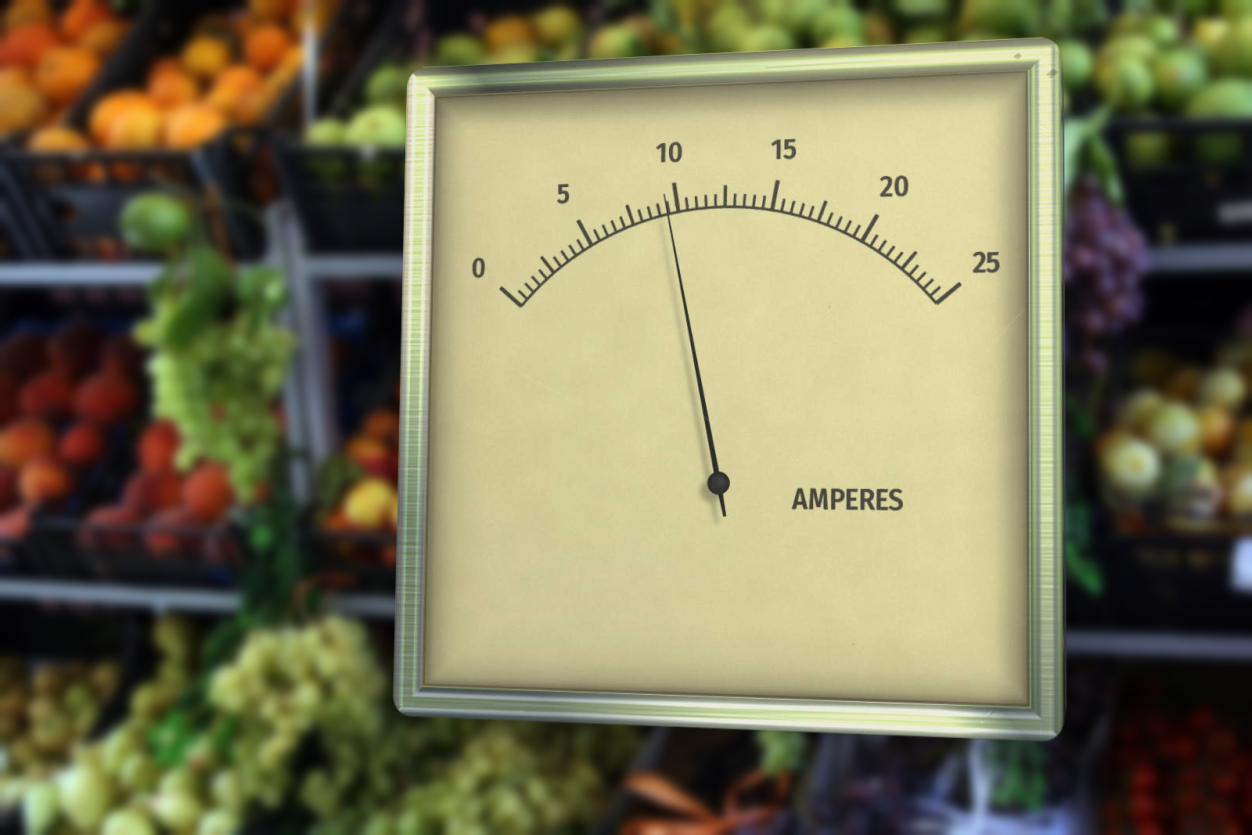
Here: 9.5 A
